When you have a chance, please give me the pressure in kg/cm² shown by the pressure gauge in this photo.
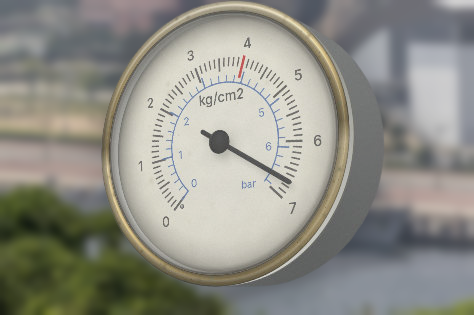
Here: 6.7 kg/cm²
